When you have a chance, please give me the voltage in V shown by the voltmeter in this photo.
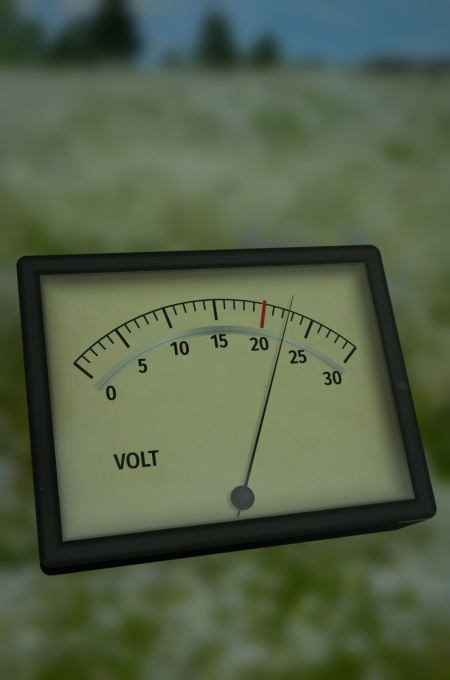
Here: 22.5 V
